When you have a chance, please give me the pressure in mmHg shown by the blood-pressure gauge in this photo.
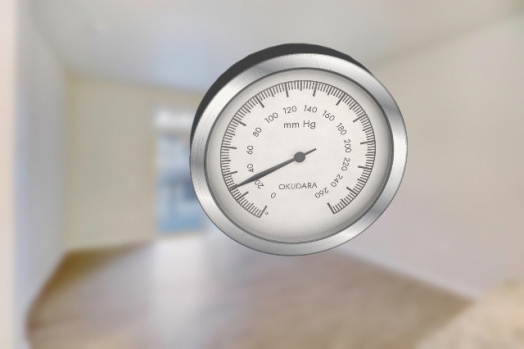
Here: 30 mmHg
